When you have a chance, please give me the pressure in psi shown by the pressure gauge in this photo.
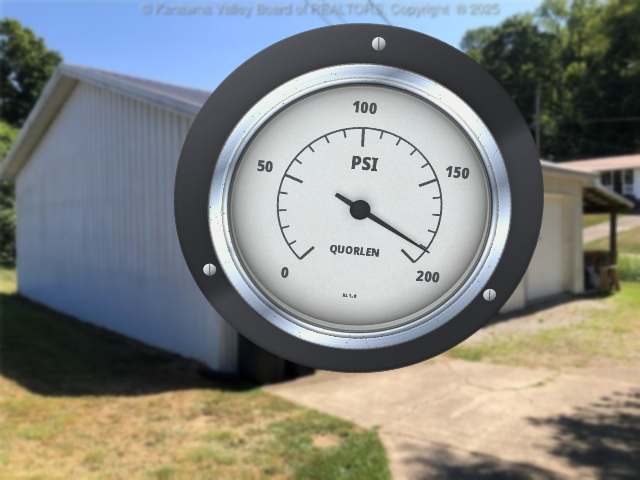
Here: 190 psi
